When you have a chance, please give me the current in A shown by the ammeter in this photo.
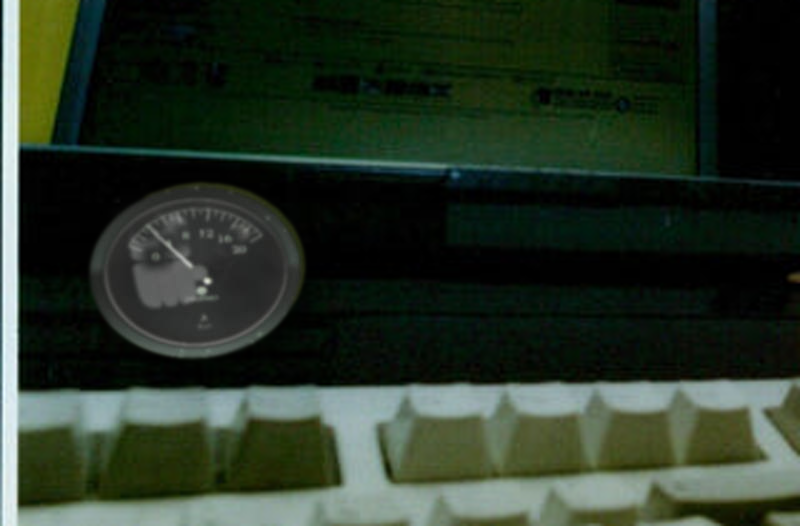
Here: 4 A
